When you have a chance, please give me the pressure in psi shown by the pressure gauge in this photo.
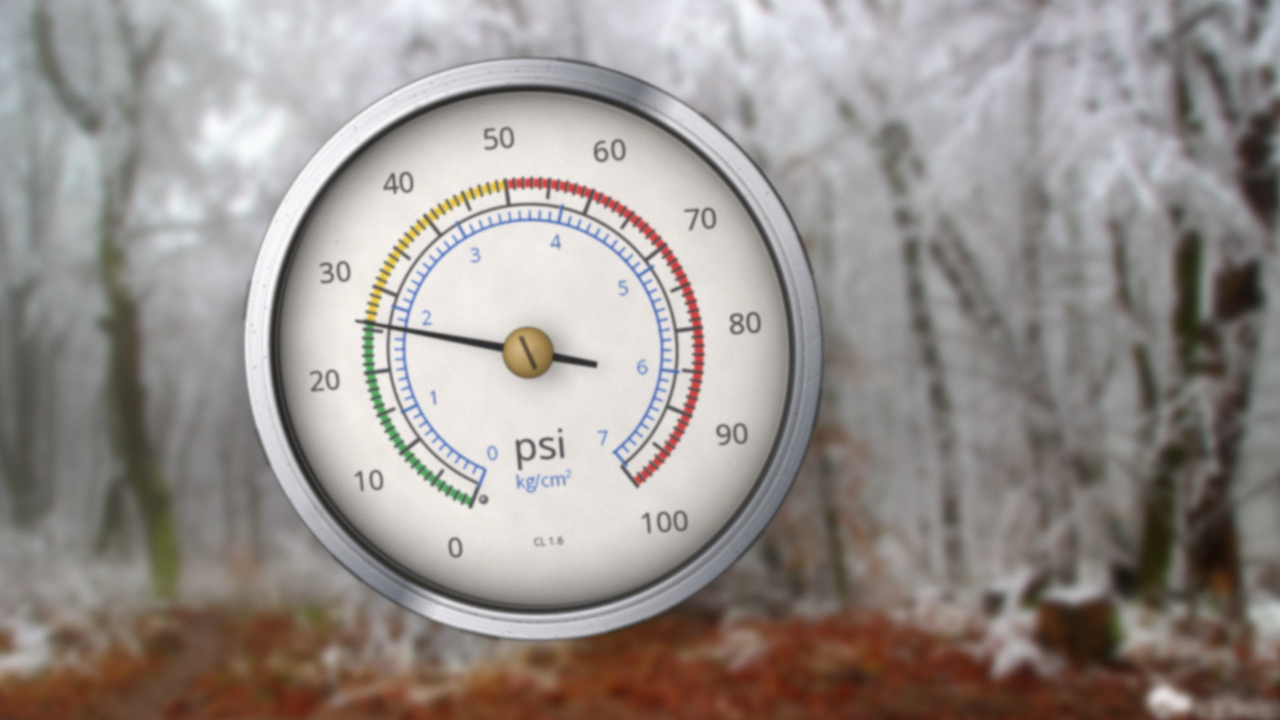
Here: 26 psi
